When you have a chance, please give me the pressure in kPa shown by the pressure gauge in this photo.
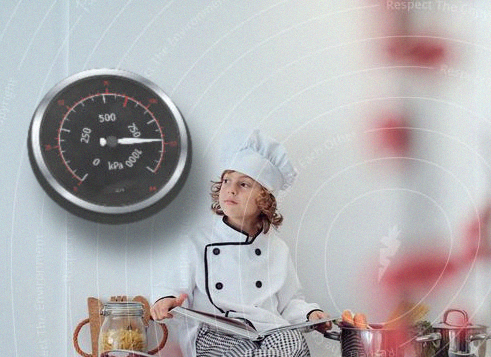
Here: 850 kPa
